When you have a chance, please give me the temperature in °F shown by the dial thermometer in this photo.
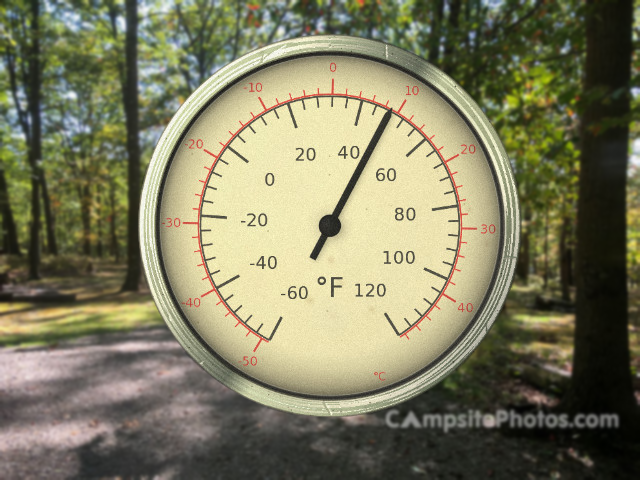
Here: 48 °F
